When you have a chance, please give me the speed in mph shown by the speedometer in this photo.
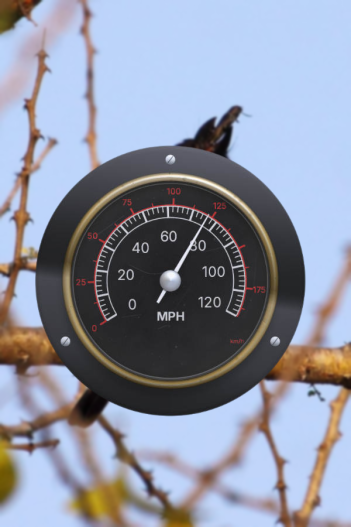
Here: 76 mph
